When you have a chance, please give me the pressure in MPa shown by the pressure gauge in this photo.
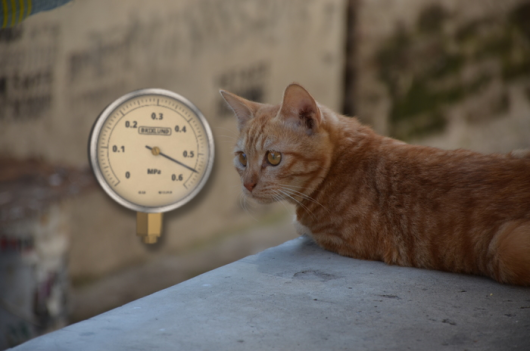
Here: 0.55 MPa
